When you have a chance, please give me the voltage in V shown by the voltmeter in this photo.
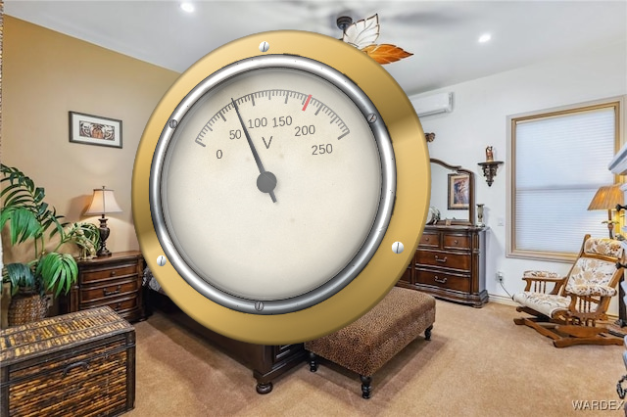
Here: 75 V
